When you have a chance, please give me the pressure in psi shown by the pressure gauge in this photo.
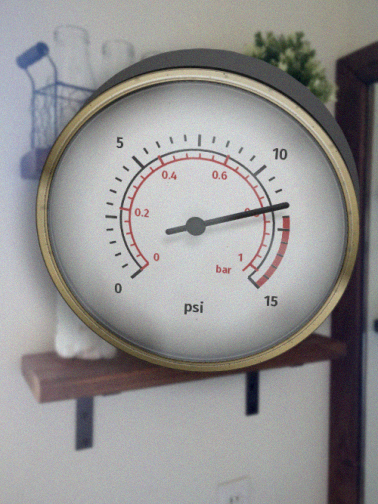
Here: 11.5 psi
